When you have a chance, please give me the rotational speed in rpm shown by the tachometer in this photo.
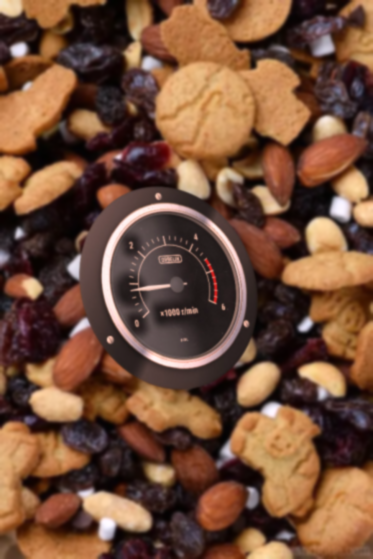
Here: 800 rpm
